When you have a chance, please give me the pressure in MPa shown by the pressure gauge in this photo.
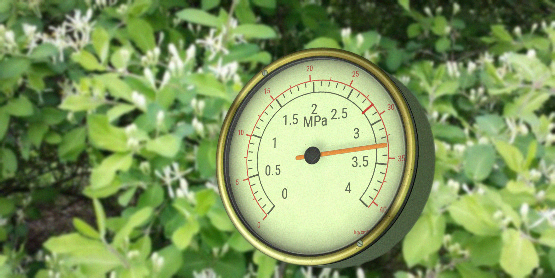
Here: 3.3 MPa
